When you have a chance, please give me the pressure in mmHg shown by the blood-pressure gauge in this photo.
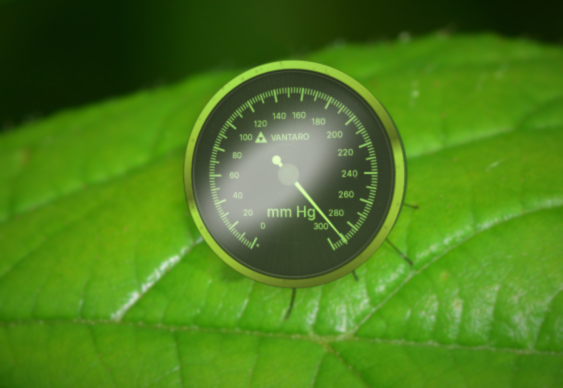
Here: 290 mmHg
